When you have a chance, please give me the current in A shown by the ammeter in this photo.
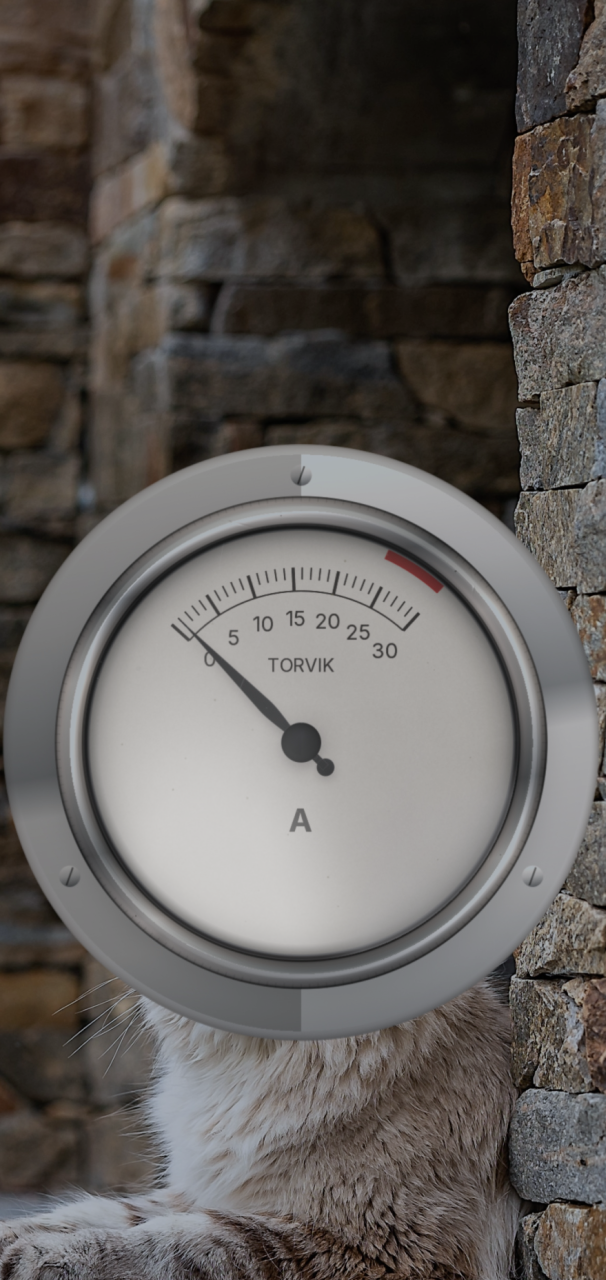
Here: 1 A
